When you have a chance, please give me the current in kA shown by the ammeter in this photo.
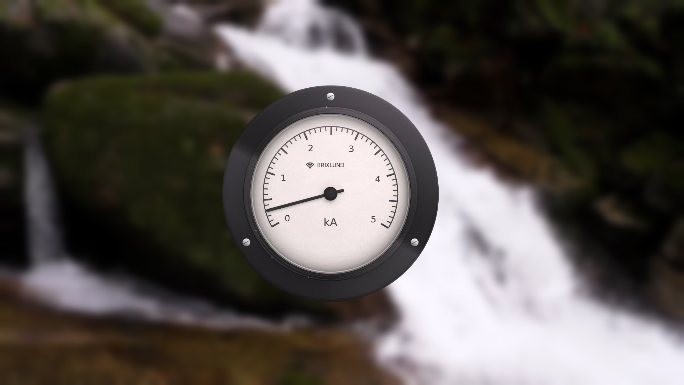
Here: 0.3 kA
